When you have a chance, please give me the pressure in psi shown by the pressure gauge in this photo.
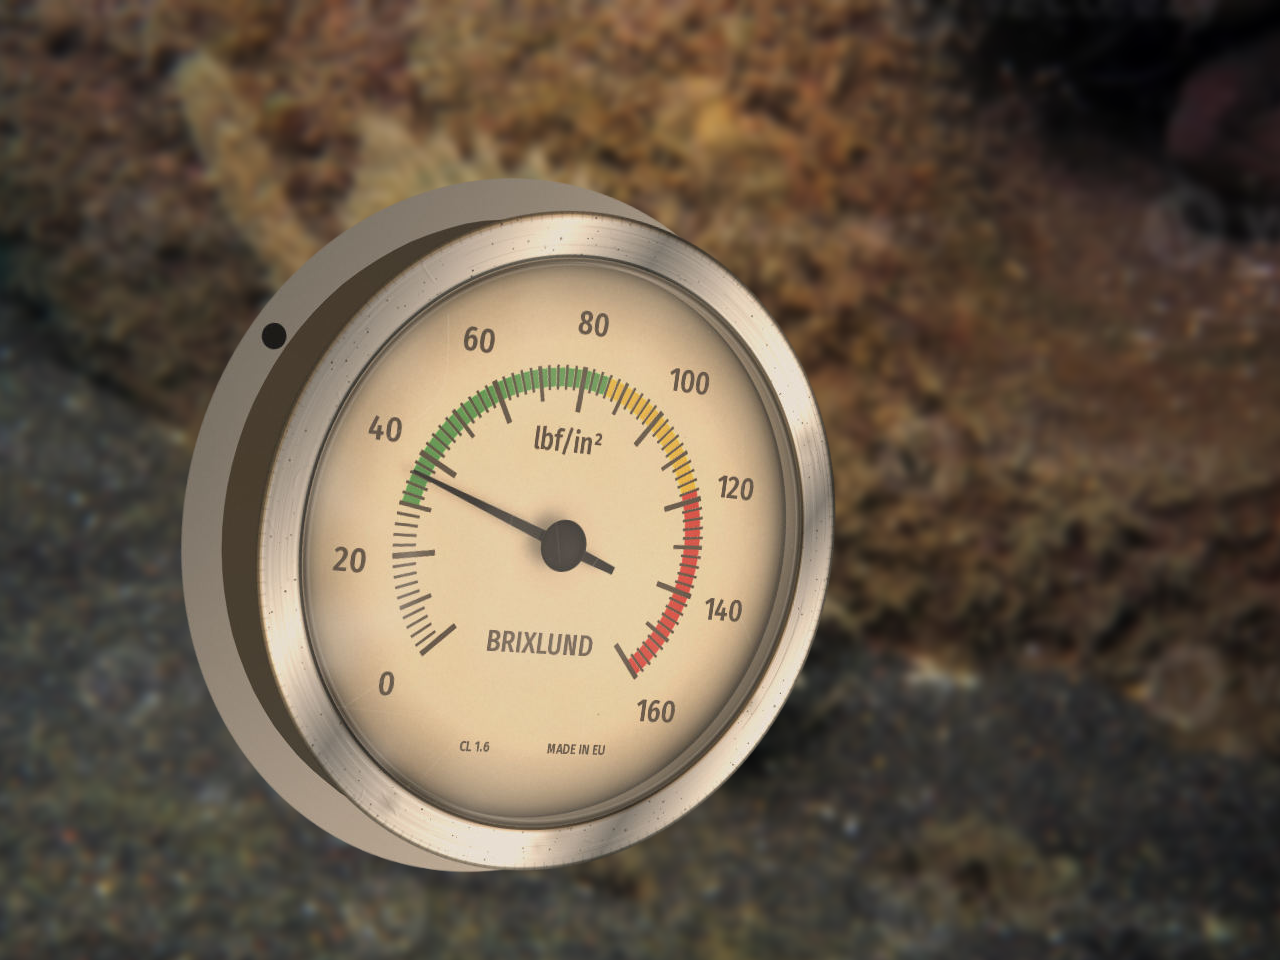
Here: 36 psi
